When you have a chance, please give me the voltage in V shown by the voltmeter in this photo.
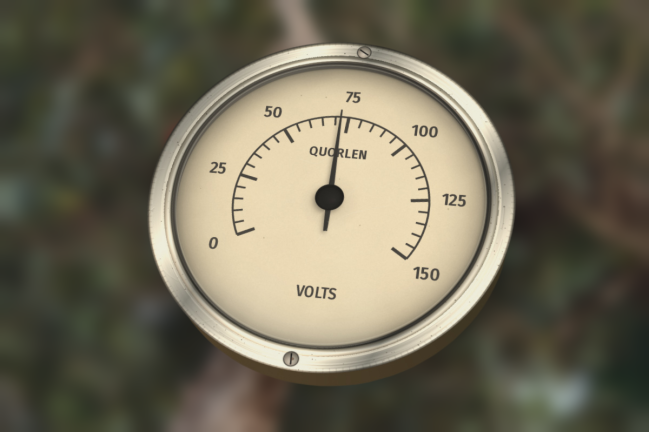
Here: 72.5 V
